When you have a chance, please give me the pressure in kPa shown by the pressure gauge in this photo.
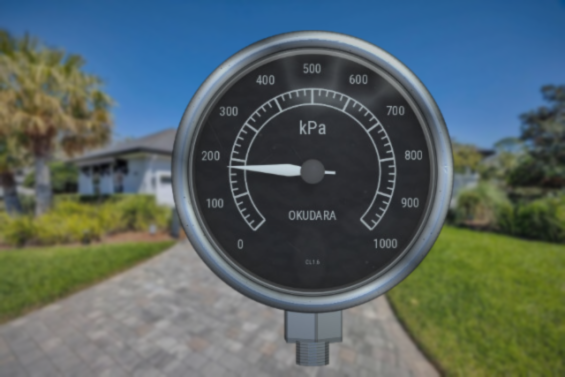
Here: 180 kPa
